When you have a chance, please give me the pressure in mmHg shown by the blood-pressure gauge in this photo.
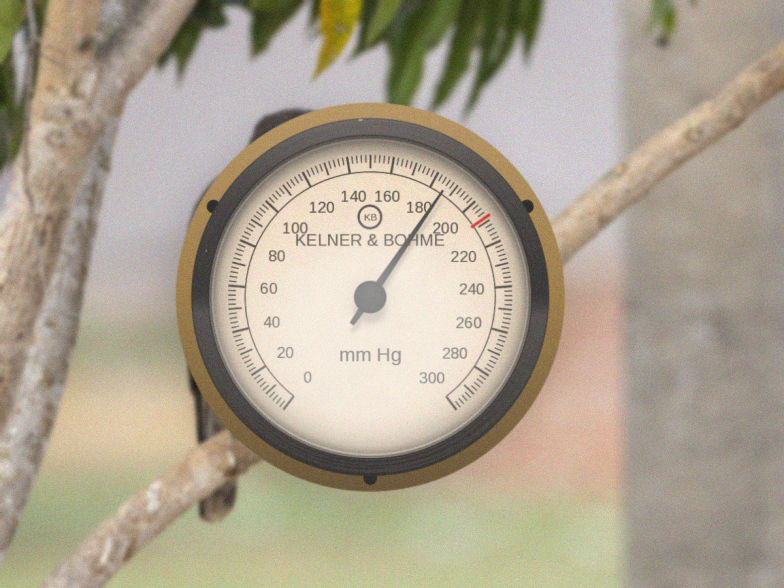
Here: 186 mmHg
